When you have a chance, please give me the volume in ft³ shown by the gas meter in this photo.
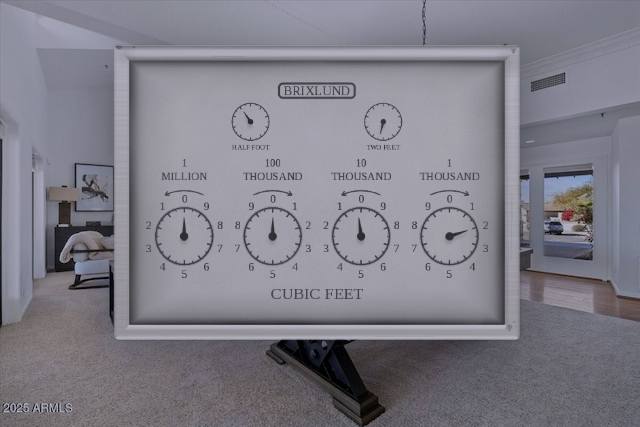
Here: 200 ft³
